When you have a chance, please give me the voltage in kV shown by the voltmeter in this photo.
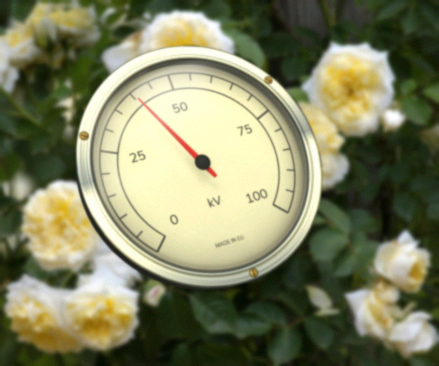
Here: 40 kV
